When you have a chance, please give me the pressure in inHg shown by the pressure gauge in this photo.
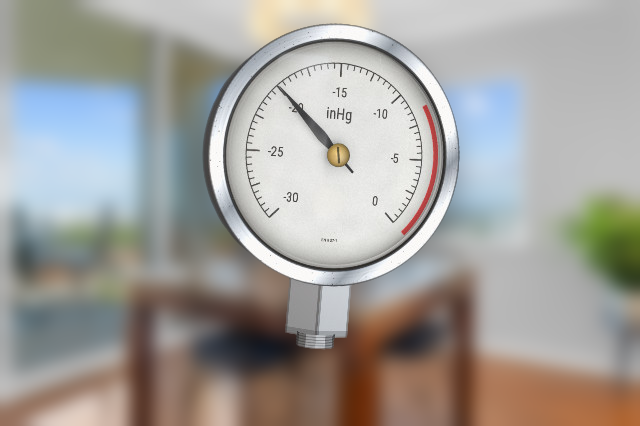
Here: -20 inHg
